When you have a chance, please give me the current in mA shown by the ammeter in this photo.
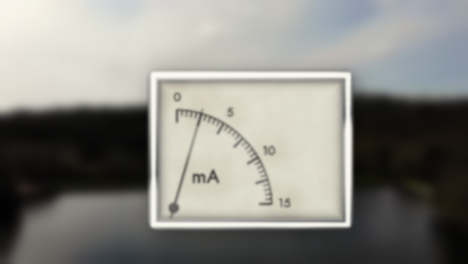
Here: 2.5 mA
